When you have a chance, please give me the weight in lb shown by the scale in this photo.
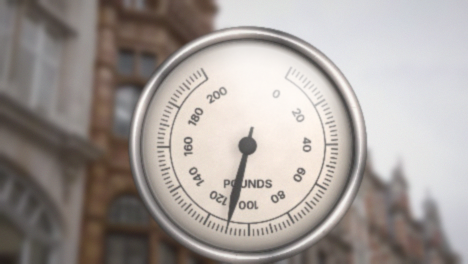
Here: 110 lb
